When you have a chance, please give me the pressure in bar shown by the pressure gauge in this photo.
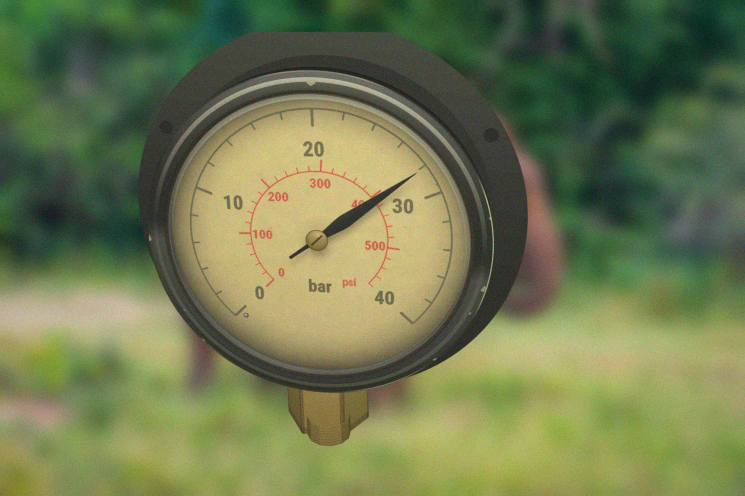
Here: 28 bar
